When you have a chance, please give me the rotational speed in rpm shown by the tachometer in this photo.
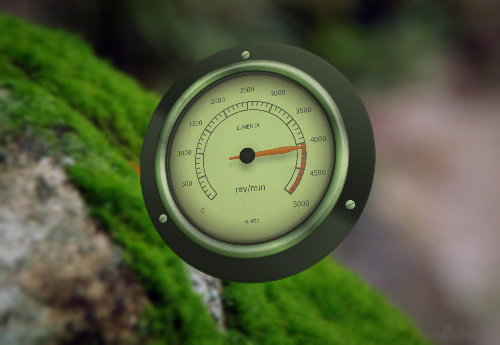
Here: 4100 rpm
